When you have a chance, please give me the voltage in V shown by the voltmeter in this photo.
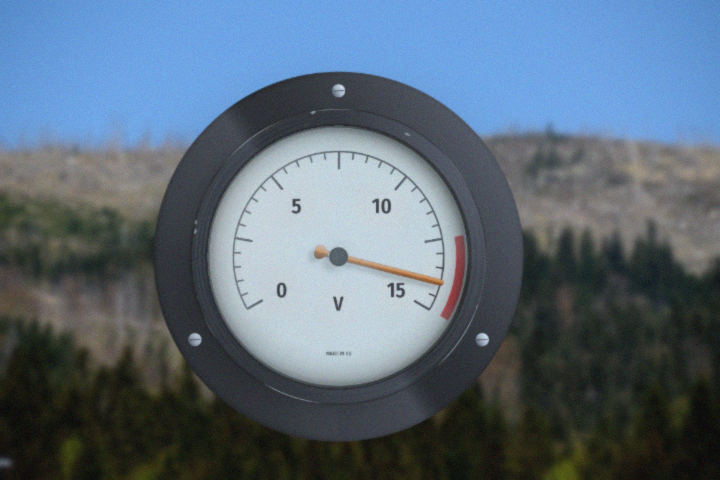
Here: 14 V
